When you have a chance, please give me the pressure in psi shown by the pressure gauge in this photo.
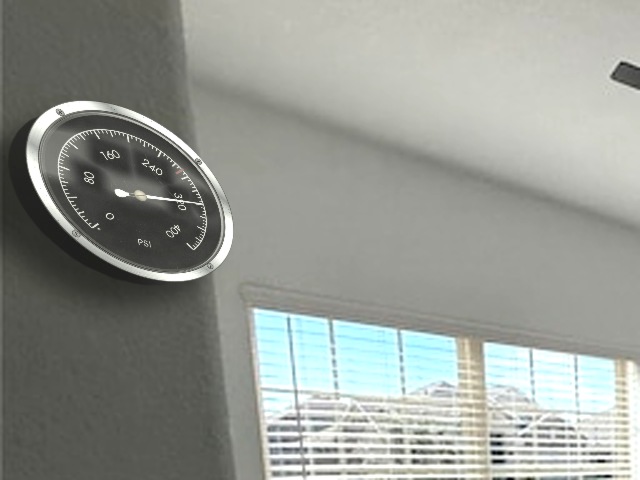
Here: 320 psi
